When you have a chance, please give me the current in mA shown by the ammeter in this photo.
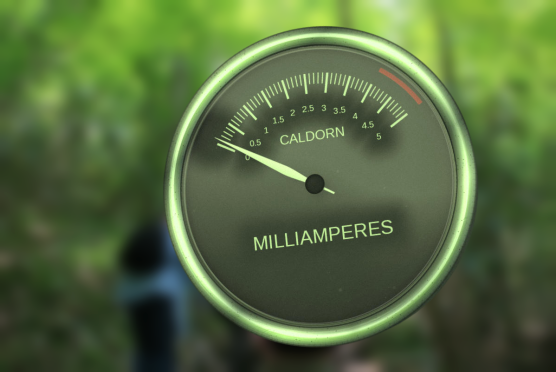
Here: 0.1 mA
